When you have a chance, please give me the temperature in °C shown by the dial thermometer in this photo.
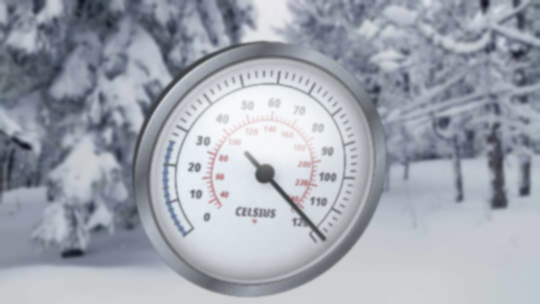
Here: 118 °C
